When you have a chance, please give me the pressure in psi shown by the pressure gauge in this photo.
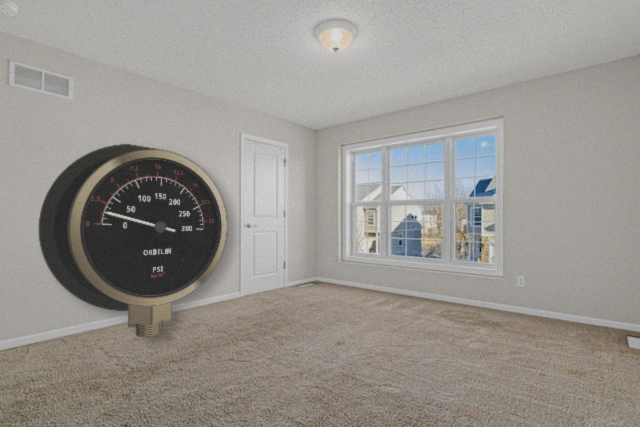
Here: 20 psi
